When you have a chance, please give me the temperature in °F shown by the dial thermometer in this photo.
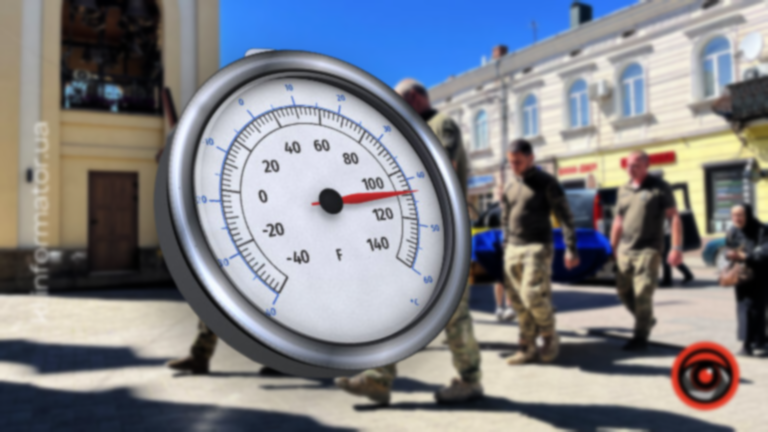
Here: 110 °F
